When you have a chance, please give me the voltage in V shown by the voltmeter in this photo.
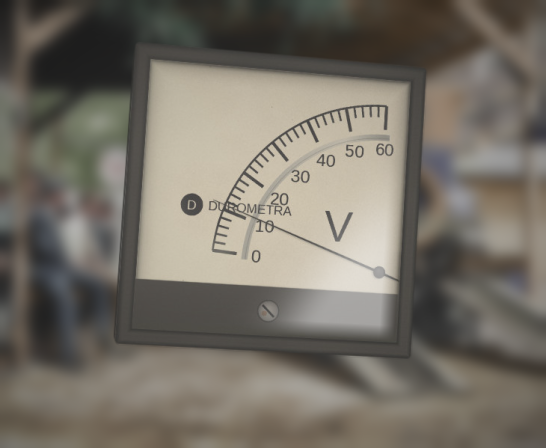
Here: 11 V
